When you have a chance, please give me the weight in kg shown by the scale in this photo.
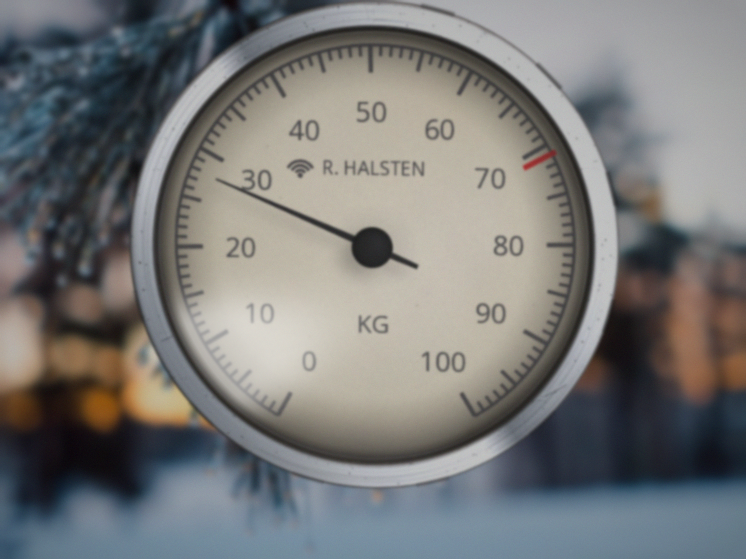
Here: 28 kg
